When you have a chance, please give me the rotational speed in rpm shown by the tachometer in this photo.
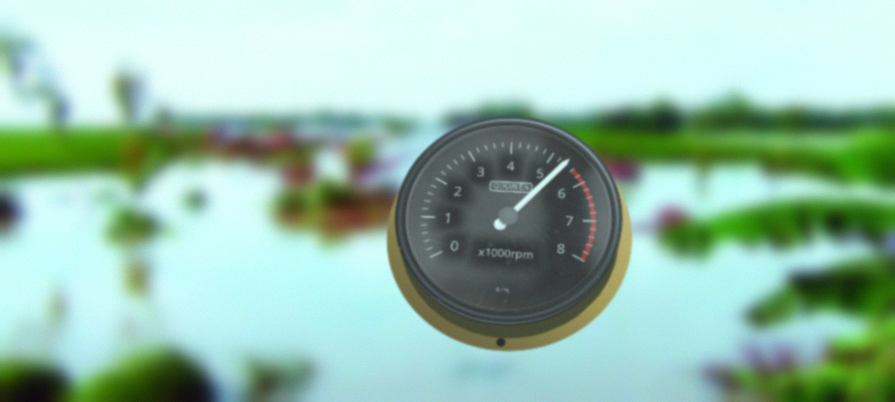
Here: 5400 rpm
